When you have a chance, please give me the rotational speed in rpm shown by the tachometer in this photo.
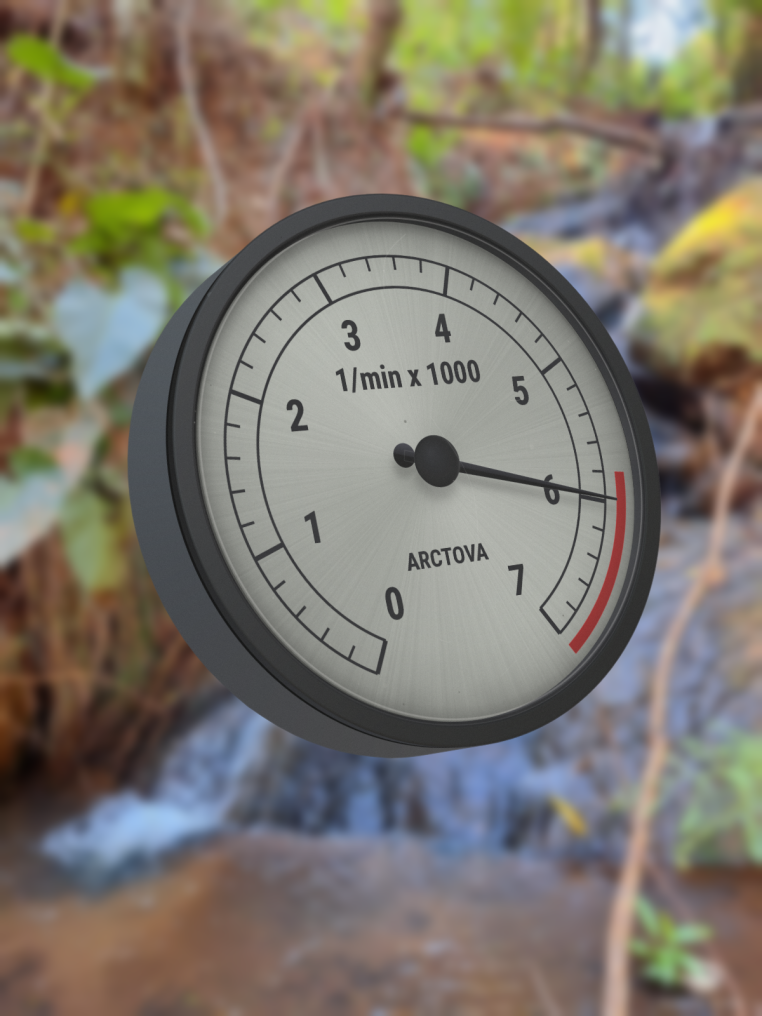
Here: 6000 rpm
